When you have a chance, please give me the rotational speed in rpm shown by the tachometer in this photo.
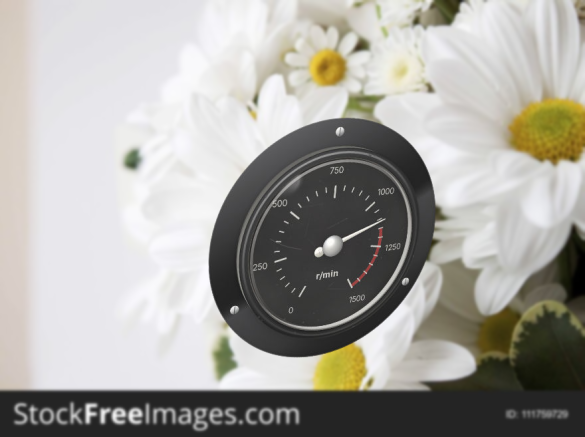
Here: 1100 rpm
